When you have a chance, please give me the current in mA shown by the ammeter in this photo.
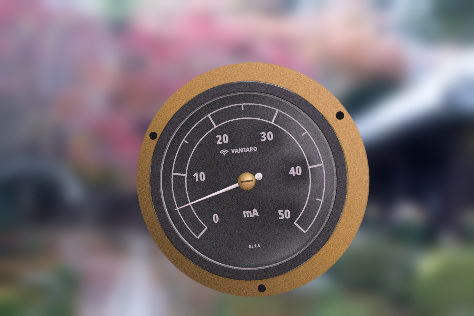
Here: 5 mA
